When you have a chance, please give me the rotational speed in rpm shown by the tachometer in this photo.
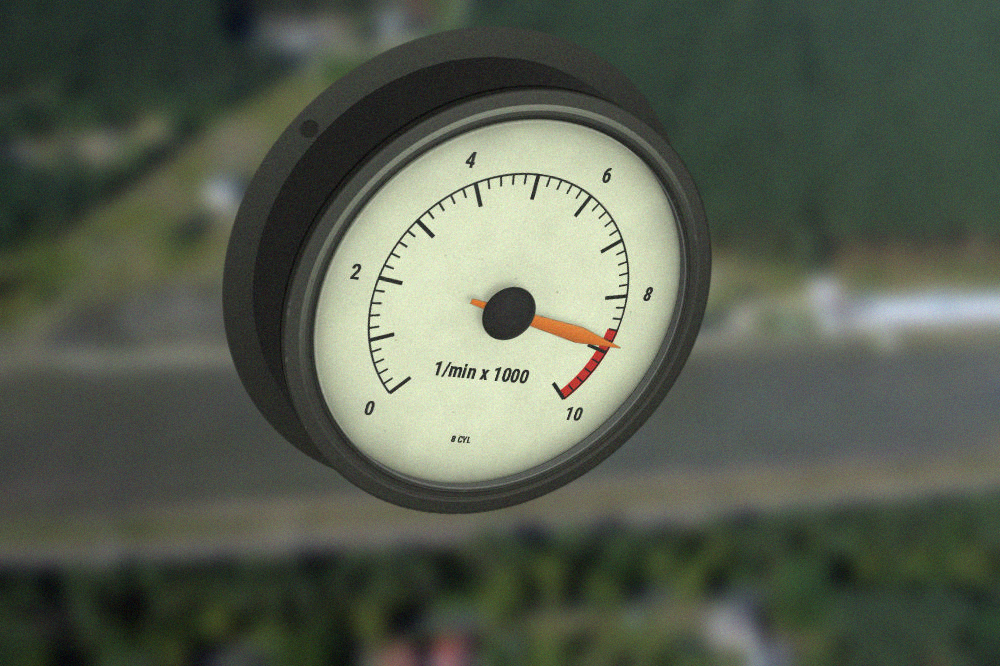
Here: 8800 rpm
